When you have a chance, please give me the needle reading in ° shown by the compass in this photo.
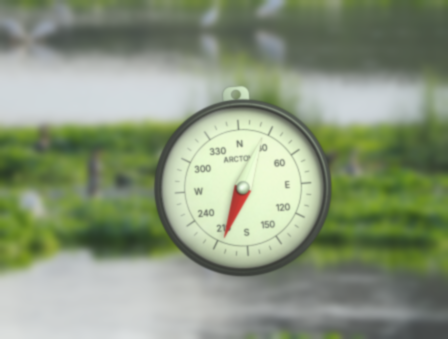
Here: 205 °
